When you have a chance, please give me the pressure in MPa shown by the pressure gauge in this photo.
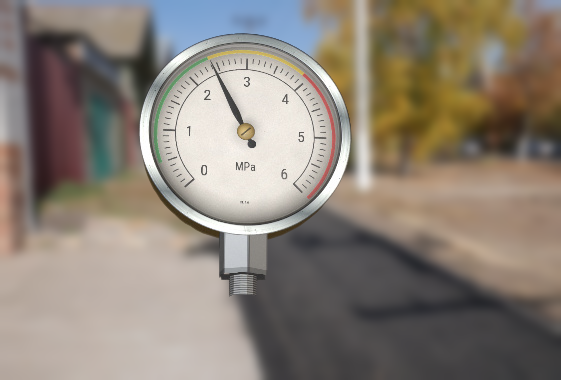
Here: 2.4 MPa
